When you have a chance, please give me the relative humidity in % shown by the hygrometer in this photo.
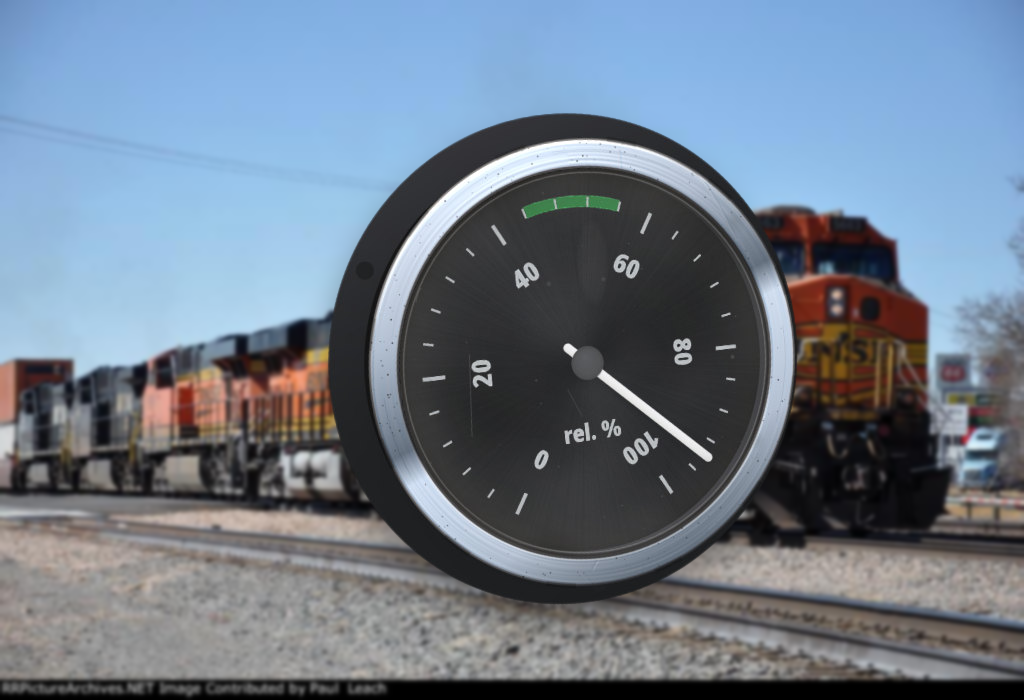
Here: 94 %
